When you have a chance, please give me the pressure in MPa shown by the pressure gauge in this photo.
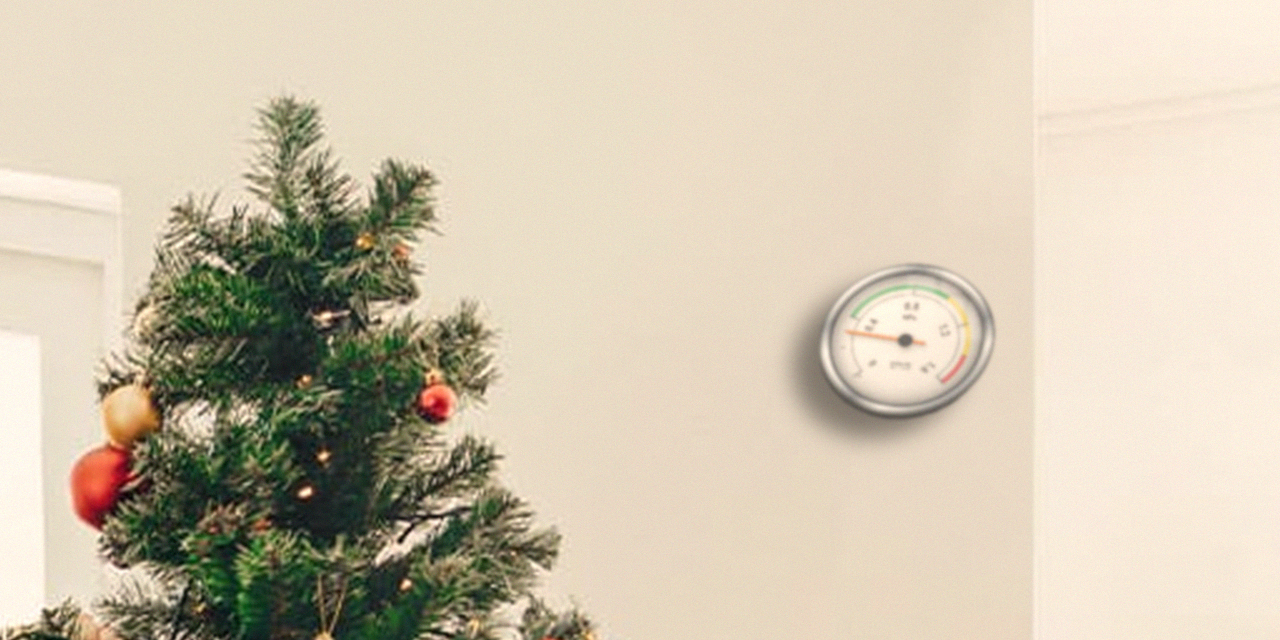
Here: 0.3 MPa
